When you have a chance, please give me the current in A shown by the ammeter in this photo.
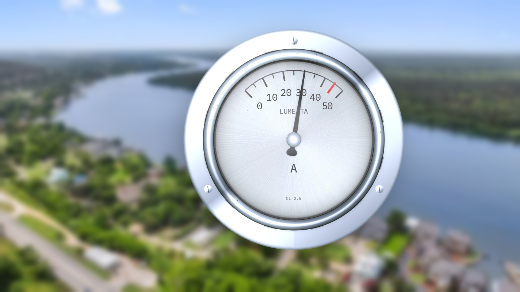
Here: 30 A
